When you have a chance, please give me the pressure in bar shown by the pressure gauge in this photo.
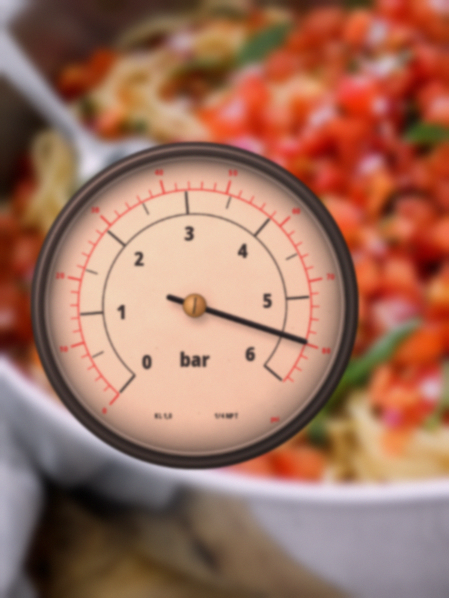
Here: 5.5 bar
